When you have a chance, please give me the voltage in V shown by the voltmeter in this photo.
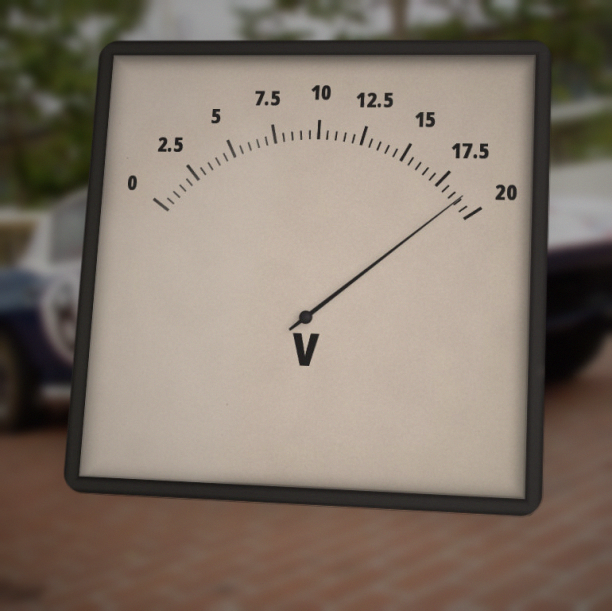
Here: 19 V
